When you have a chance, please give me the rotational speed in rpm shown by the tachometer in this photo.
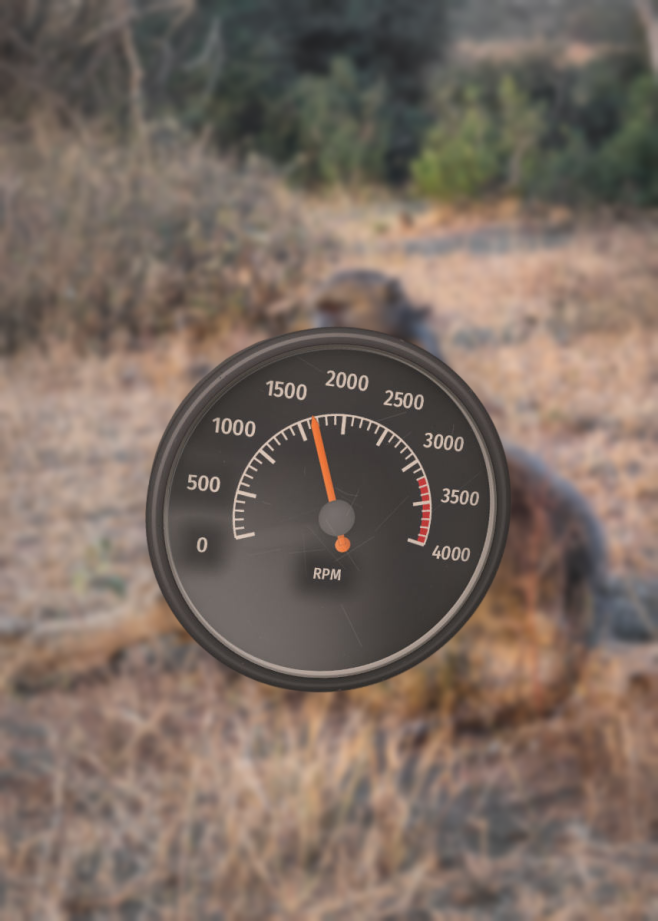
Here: 1650 rpm
